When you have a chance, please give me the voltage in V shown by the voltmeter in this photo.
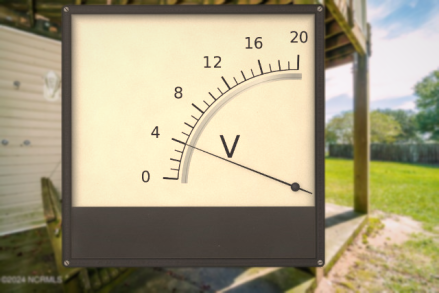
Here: 4 V
